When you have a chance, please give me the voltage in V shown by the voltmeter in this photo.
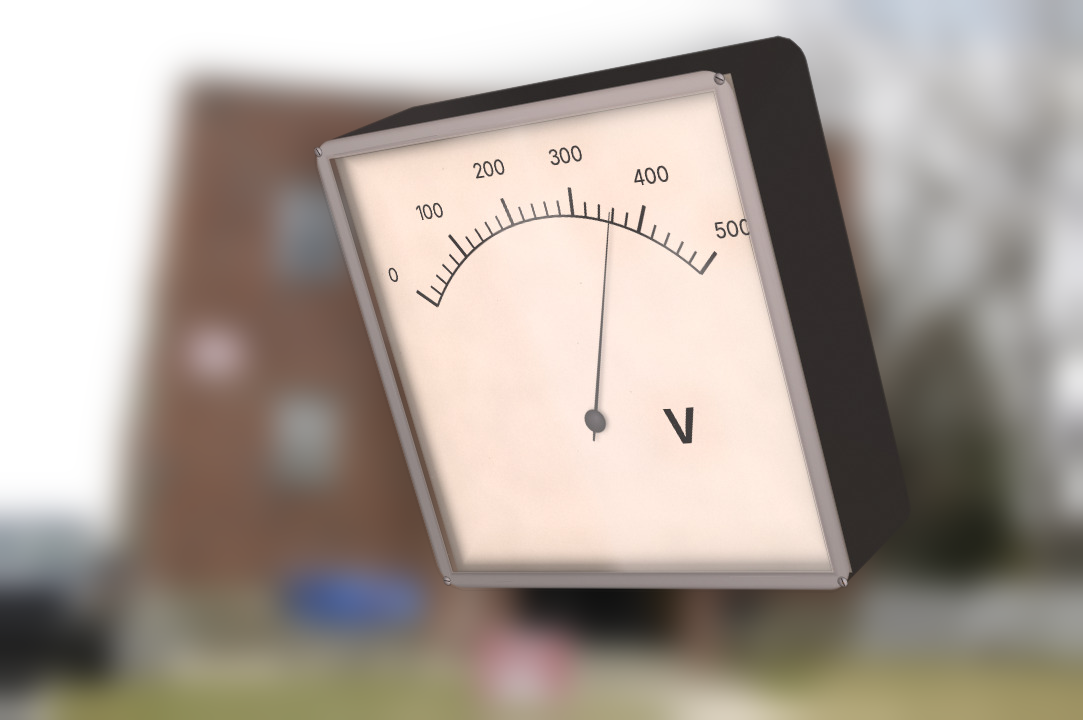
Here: 360 V
